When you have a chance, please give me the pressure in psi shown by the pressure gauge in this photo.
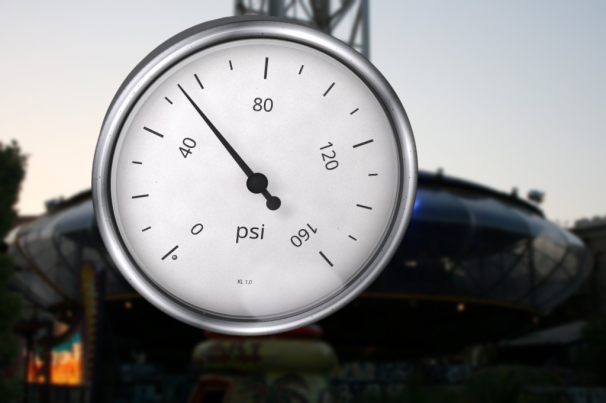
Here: 55 psi
